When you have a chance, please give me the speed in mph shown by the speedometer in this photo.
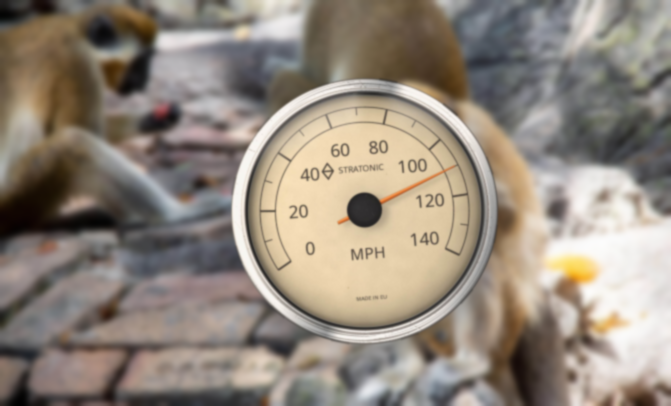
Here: 110 mph
